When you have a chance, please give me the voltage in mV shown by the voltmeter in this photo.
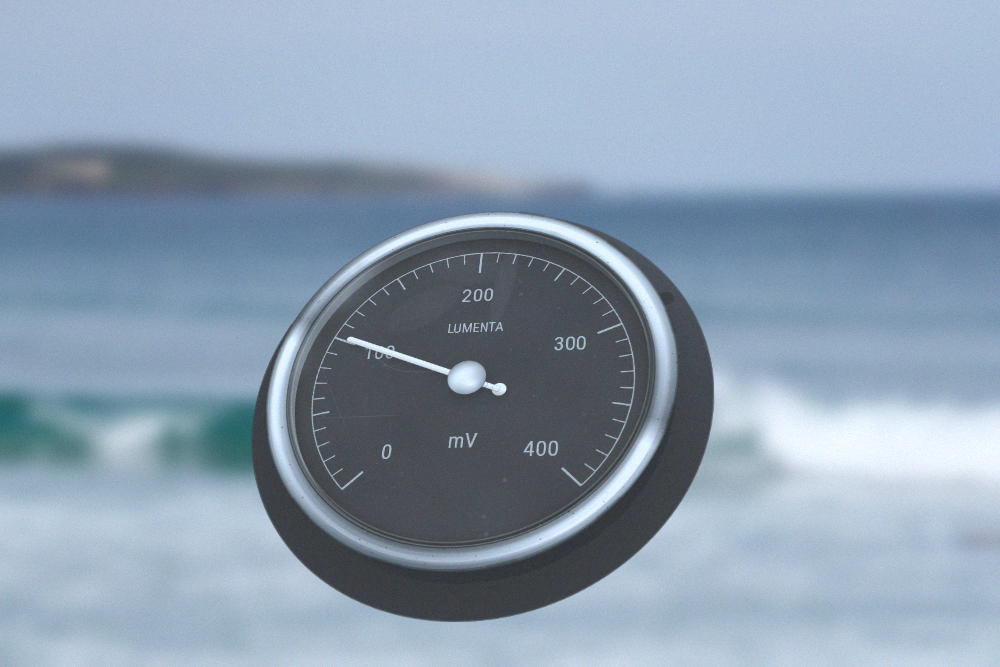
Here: 100 mV
